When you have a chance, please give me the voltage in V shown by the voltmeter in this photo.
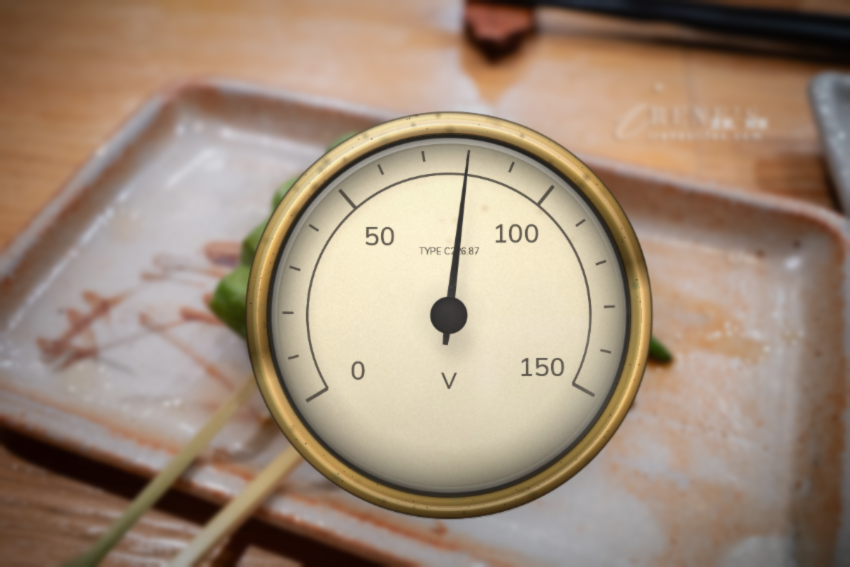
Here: 80 V
